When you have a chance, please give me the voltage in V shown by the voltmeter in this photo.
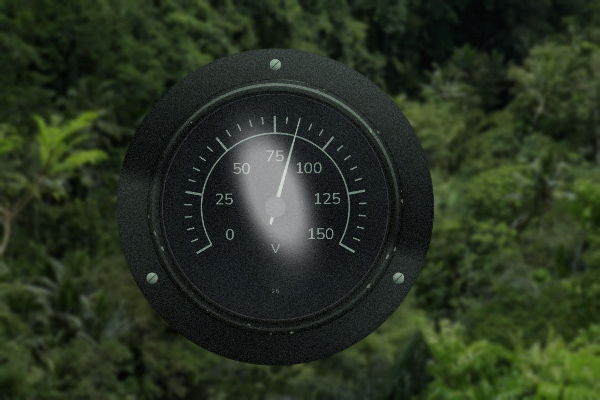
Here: 85 V
